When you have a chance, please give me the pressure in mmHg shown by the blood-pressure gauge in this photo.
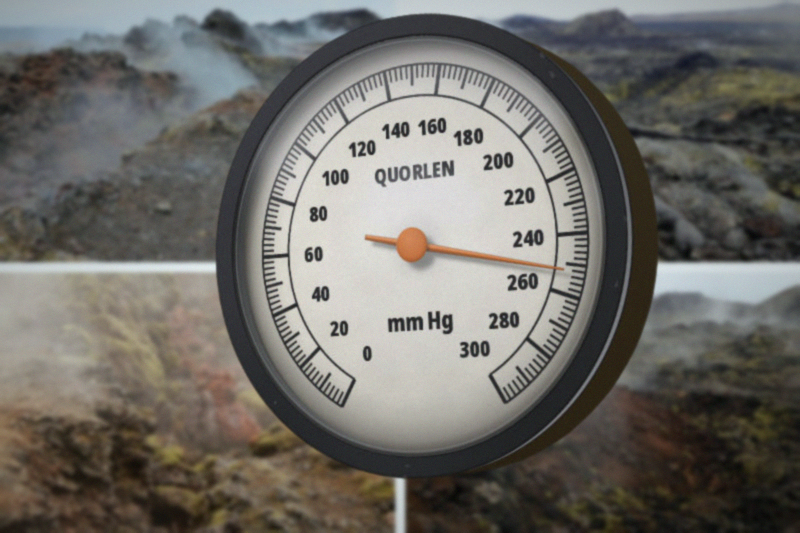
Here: 252 mmHg
